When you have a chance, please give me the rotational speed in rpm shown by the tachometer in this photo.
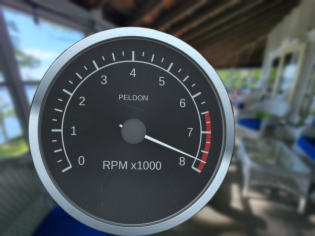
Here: 7750 rpm
